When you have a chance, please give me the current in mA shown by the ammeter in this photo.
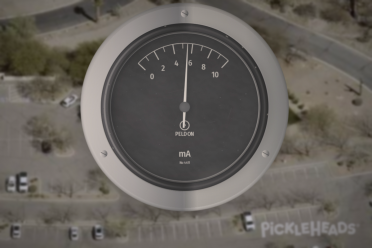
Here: 5.5 mA
